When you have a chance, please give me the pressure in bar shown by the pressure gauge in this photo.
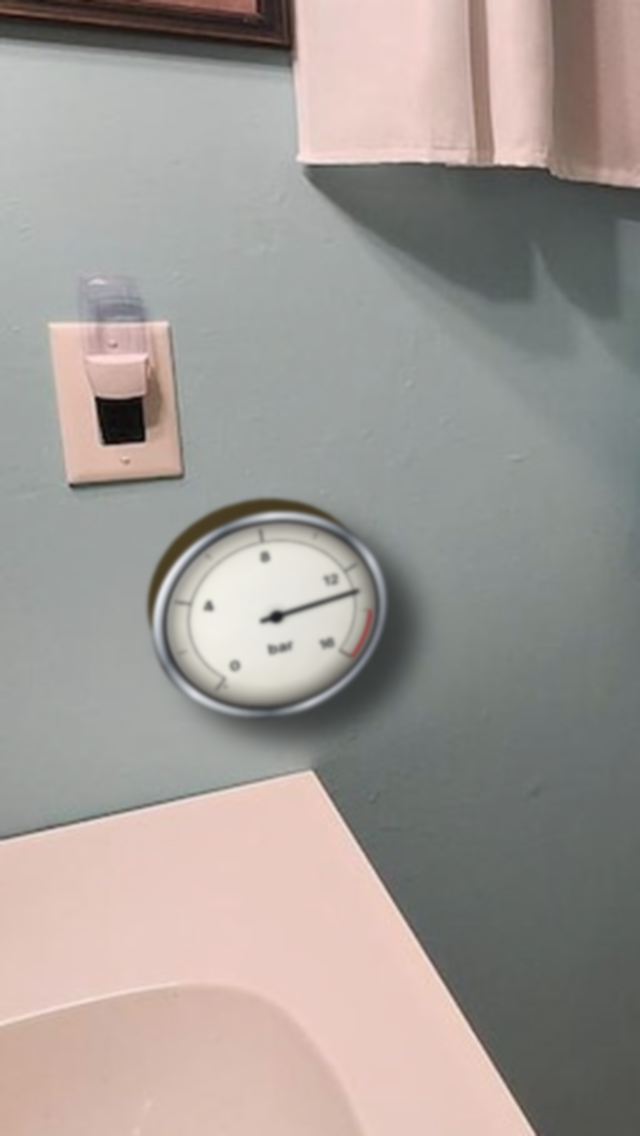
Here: 13 bar
